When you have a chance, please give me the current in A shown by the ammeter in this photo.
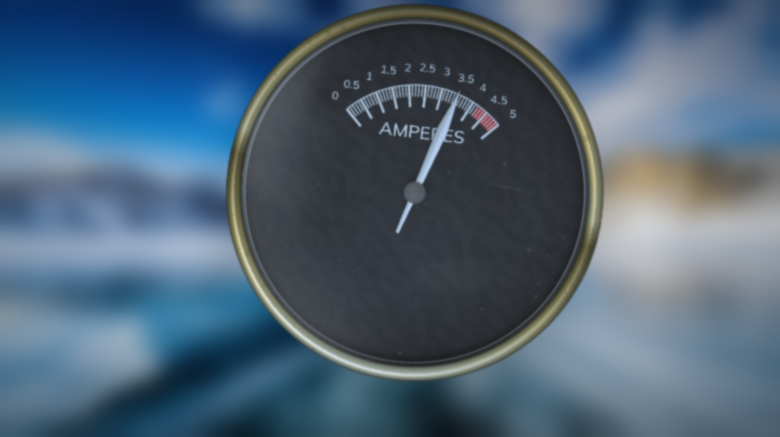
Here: 3.5 A
